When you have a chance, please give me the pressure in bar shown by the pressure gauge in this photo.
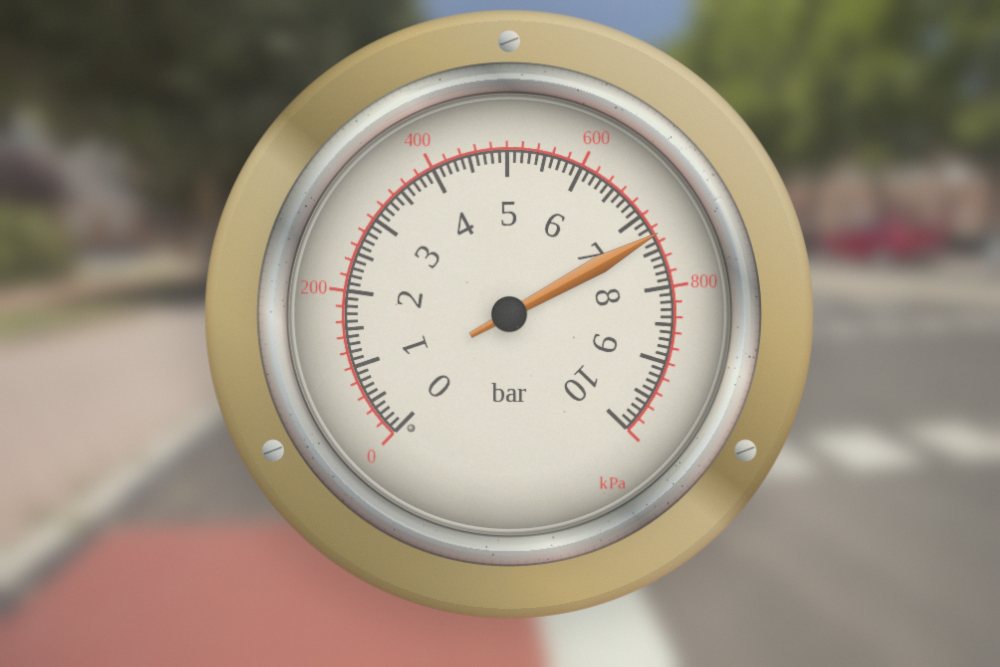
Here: 7.3 bar
